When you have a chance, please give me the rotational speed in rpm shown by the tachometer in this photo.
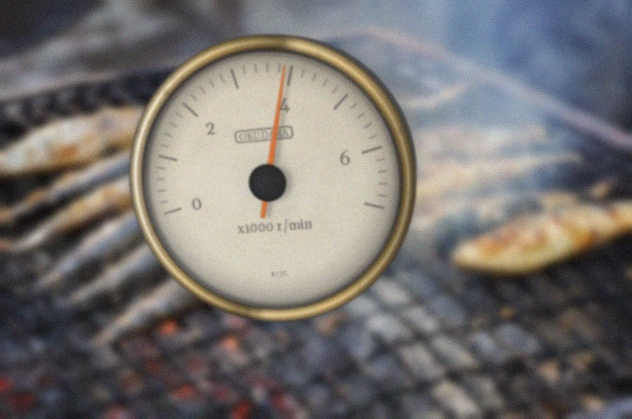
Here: 3900 rpm
